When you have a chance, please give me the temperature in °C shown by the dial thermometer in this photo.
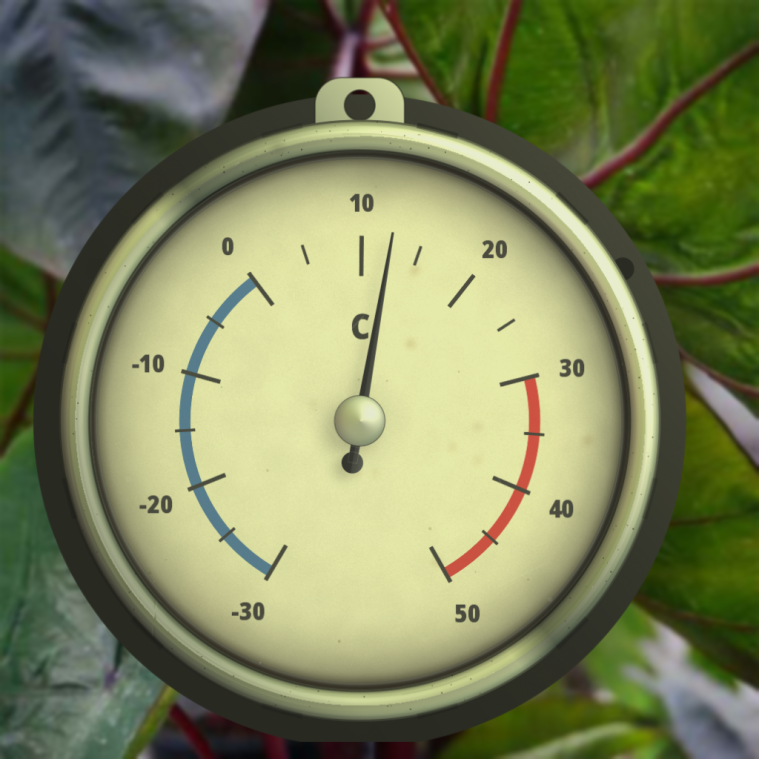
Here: 12.5 °C
